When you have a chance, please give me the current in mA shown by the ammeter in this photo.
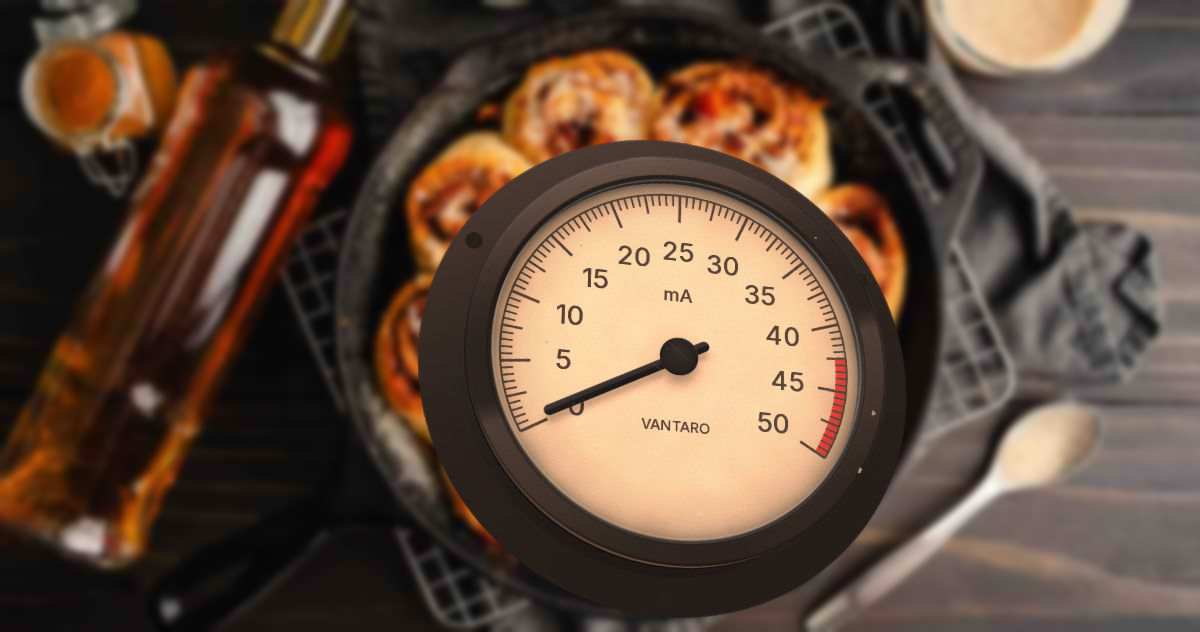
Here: 0.5 mA
